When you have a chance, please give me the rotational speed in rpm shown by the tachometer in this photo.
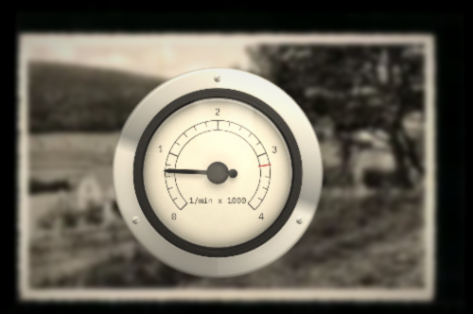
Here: 700 rpm
